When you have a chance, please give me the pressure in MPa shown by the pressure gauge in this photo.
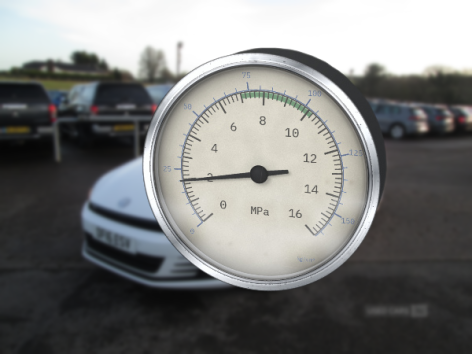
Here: 2 MPa
